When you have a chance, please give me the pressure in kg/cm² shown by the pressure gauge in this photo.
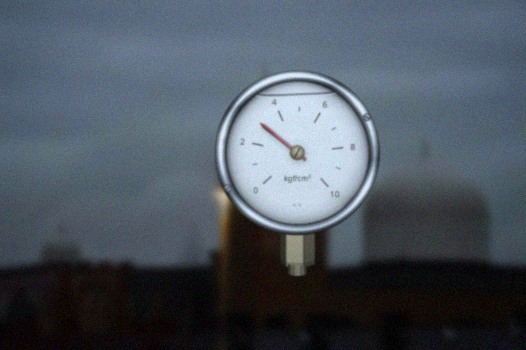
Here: 3 kg/cm²
